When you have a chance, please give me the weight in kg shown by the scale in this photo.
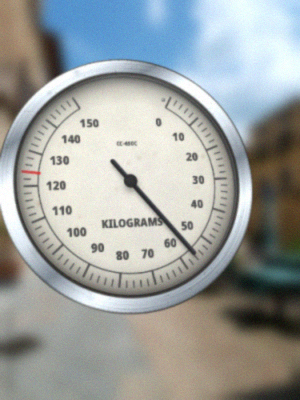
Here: 56 kg
